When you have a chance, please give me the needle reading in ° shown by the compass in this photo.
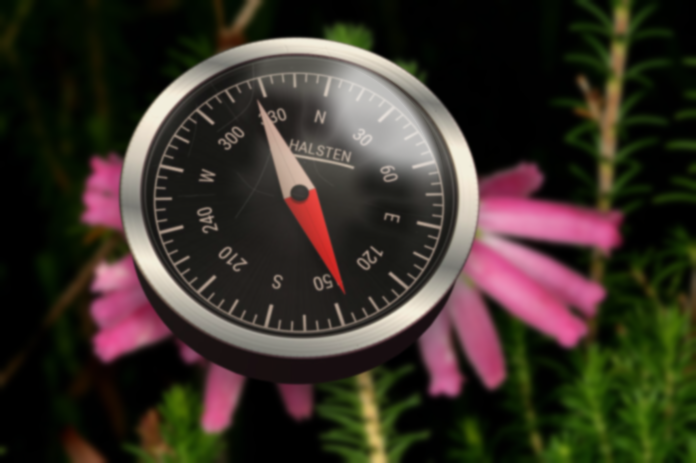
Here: 145 °
